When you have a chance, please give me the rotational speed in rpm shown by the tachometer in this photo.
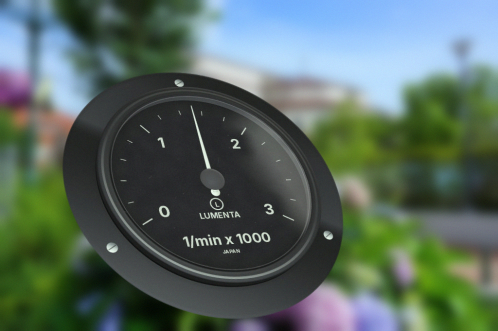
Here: 1500 rpm
